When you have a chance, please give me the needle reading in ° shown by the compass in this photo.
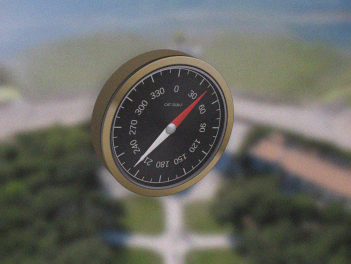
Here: 40 °
